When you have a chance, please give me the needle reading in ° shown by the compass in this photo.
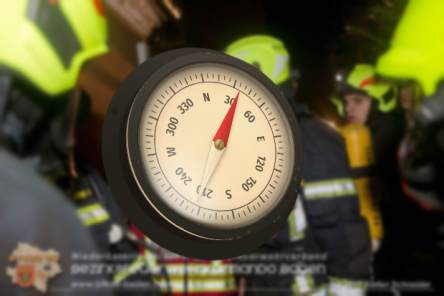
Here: 35 °
